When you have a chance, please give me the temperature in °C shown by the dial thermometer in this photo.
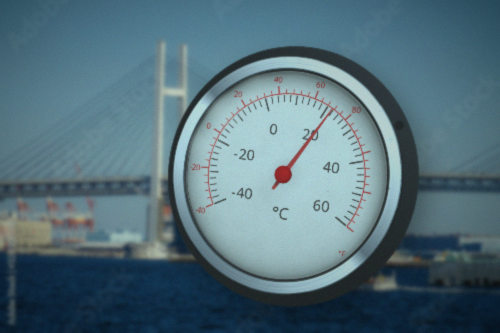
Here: 22 °C
